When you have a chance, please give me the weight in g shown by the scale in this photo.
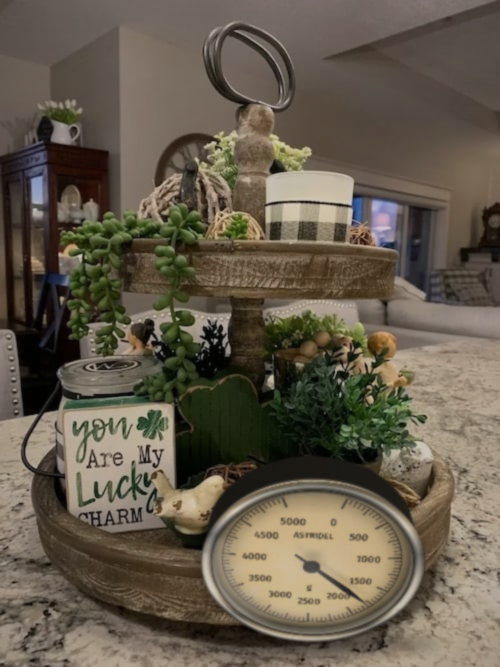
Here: 1750 g
